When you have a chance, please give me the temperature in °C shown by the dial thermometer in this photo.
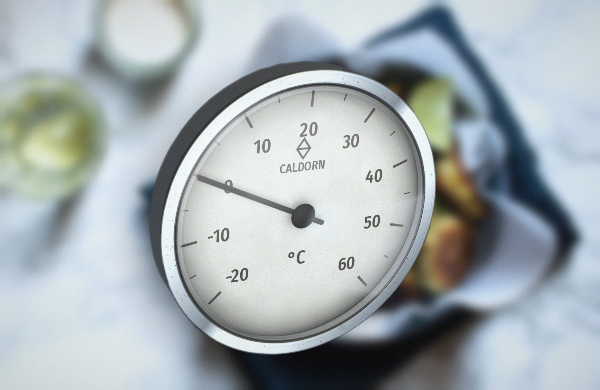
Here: 0 °C
